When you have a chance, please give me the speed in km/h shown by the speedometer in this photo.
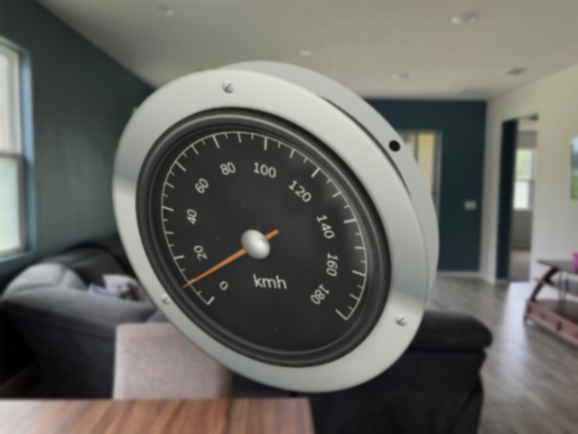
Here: 10 km/h
